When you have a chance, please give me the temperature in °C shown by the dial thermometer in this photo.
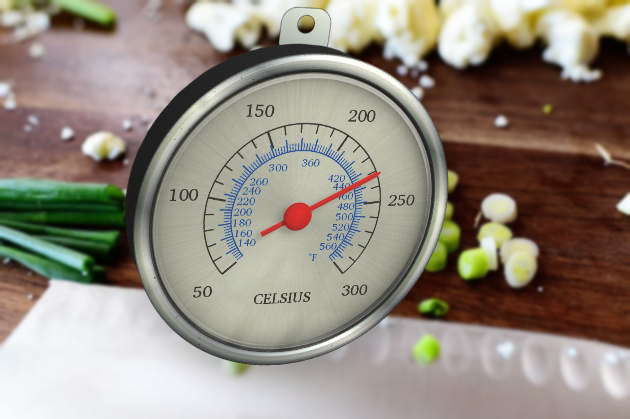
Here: 230 °C
